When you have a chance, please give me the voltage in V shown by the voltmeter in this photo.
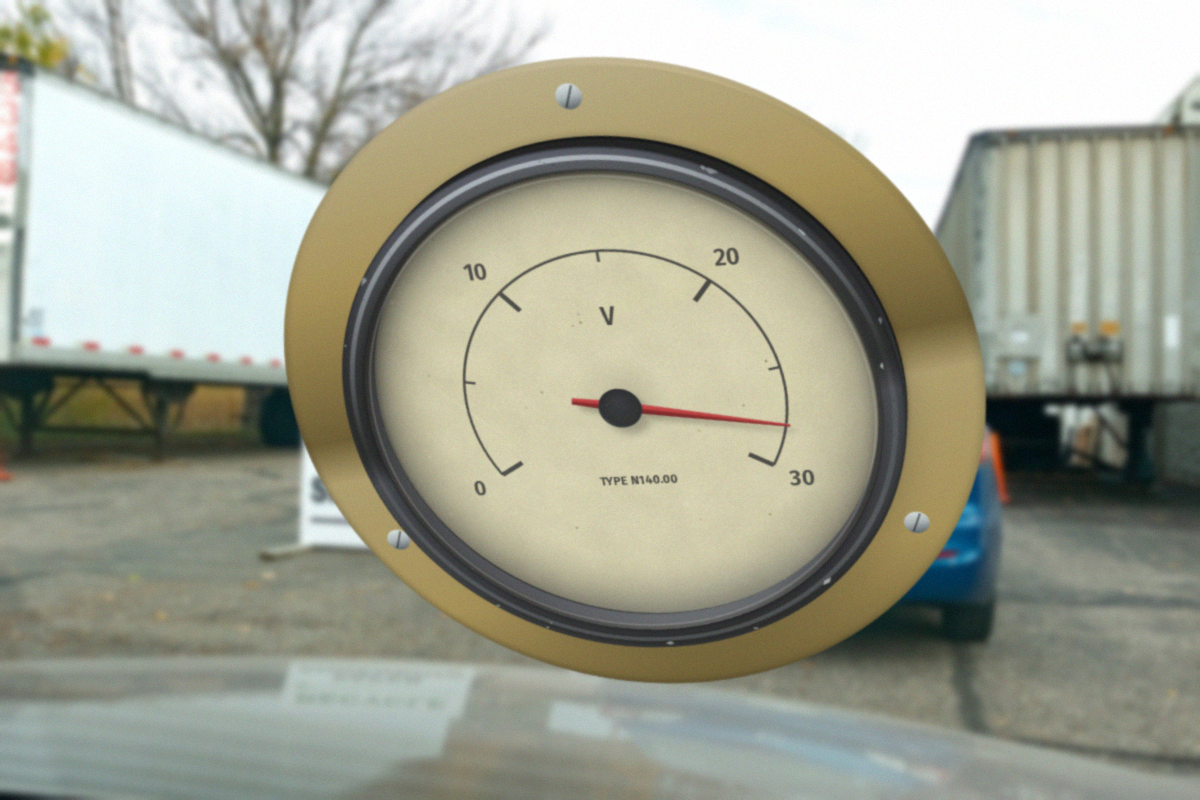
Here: 27.5 V
